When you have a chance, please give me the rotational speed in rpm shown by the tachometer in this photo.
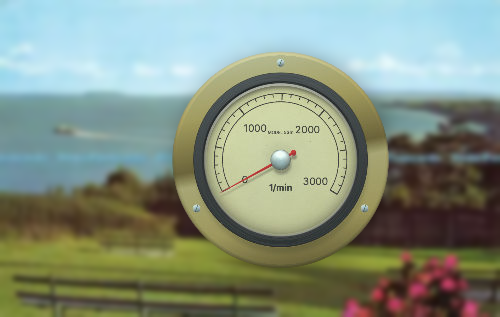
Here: 0 rpm
